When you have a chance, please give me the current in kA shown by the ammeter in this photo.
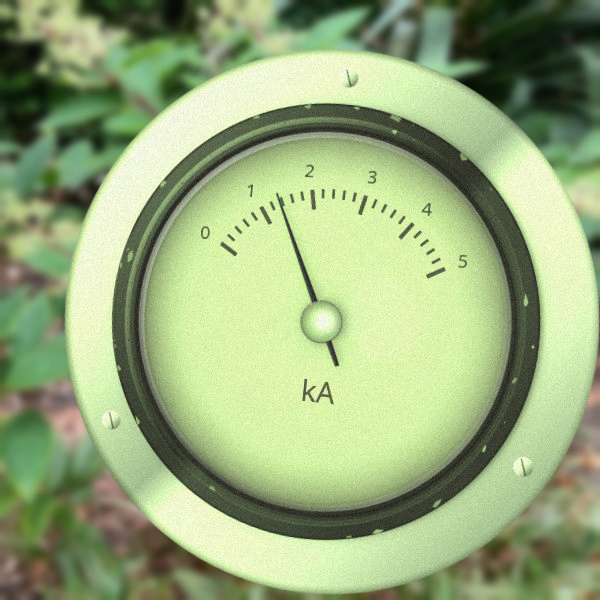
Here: 1.4 kA
